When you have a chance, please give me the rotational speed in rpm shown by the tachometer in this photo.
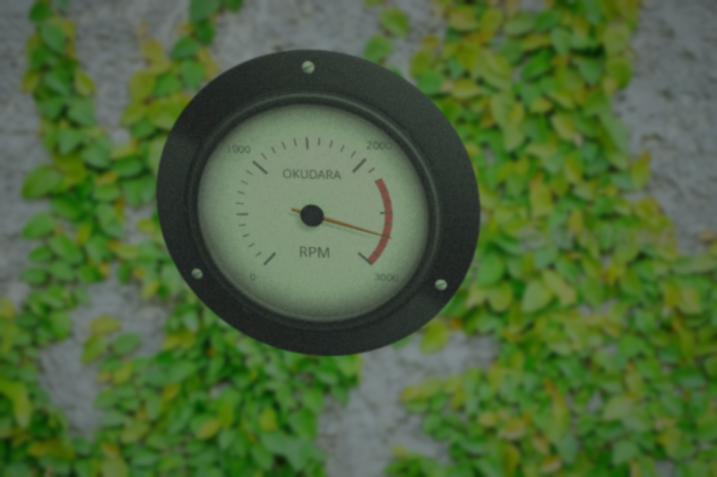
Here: 2700 rpm
